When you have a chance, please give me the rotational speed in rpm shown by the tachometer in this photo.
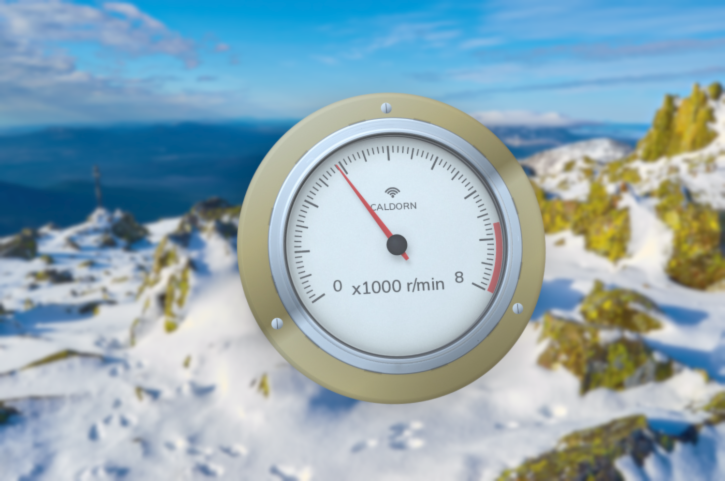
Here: 2900 rpm
